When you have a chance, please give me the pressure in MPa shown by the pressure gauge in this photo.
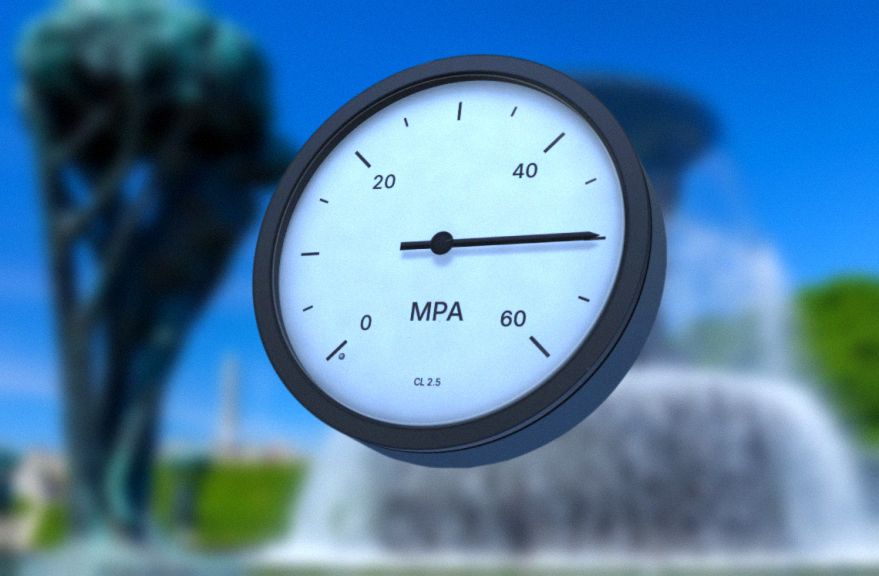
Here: 50 MPa
